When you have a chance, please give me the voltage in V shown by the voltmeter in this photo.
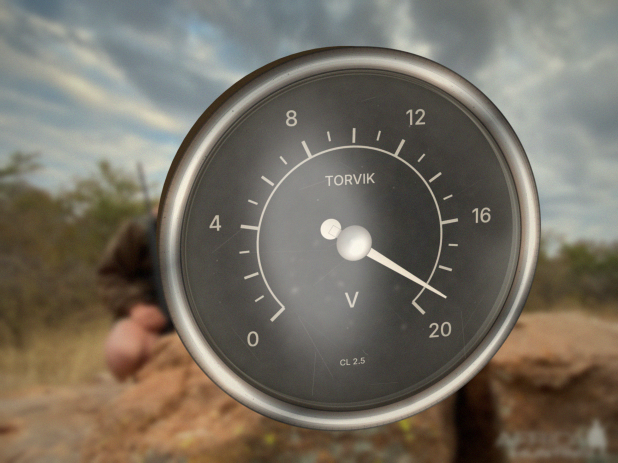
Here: 19 V
